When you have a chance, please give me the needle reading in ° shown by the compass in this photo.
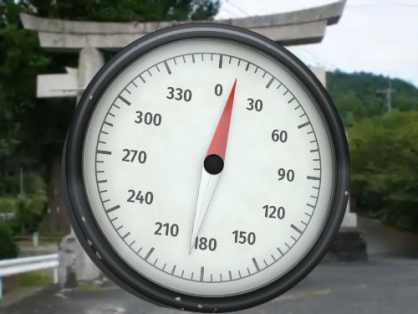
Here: 10 °
